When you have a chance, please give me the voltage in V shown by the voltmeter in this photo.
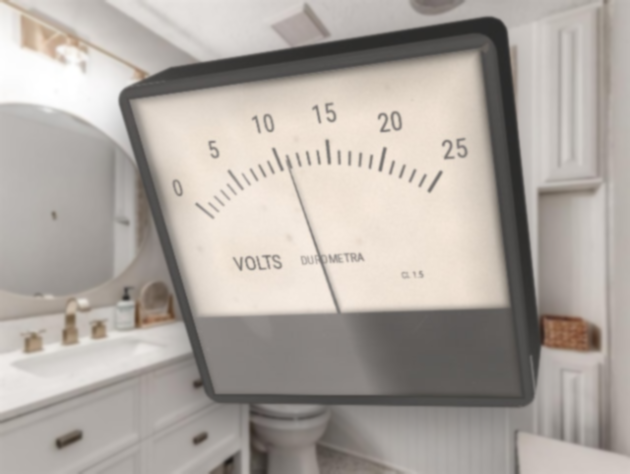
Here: 11 V
